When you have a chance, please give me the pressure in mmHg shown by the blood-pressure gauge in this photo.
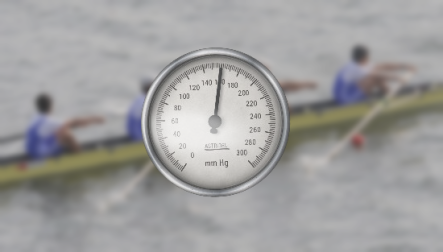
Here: 160 mmHg
